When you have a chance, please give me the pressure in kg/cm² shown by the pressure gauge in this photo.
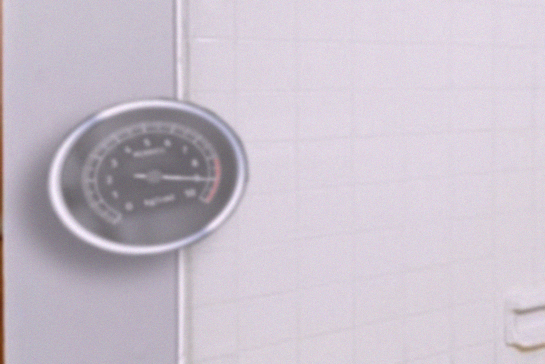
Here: 9 kg/cm²
